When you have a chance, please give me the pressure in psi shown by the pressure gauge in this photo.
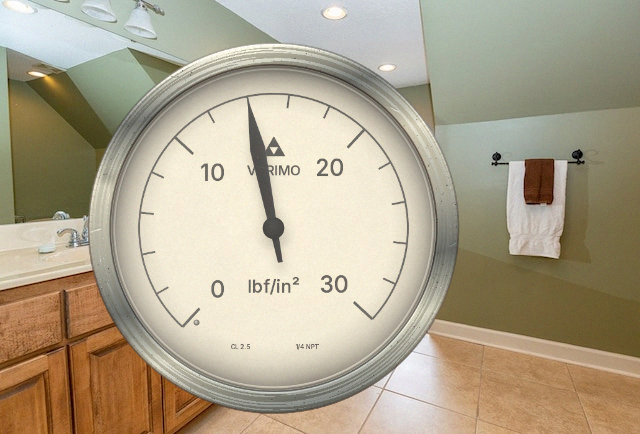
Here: 14 psi
